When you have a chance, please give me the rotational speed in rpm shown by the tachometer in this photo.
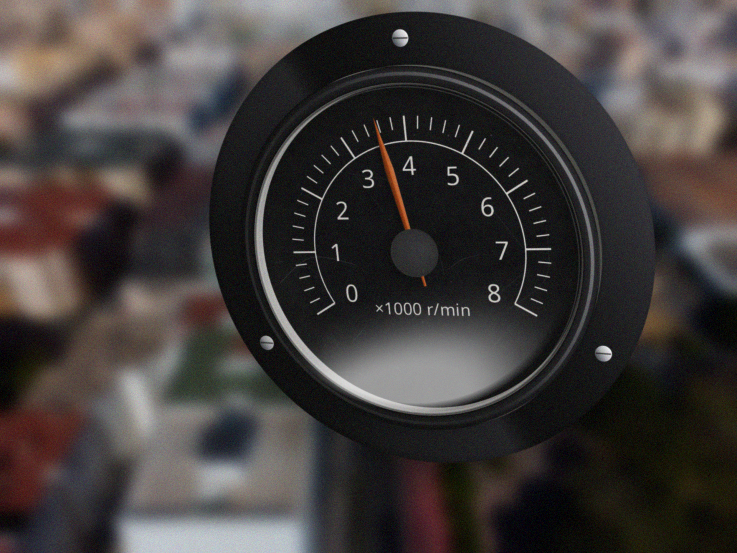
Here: 3600 rpm
